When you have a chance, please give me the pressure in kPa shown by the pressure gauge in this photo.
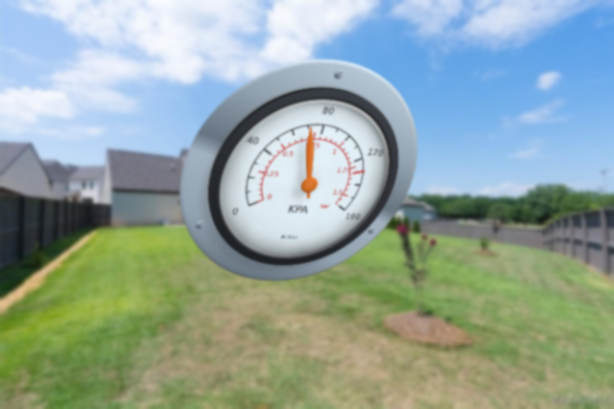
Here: 70 kPa
